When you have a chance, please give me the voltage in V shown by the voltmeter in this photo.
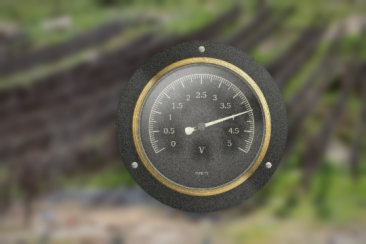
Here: 4 V
